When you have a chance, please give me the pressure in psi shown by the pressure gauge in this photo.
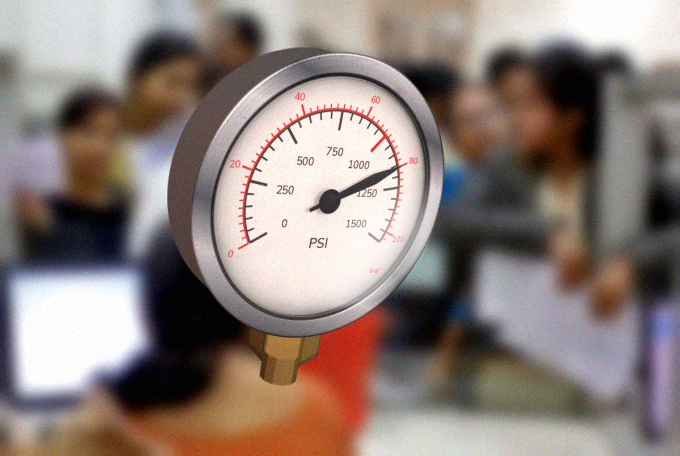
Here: 1150 psi
